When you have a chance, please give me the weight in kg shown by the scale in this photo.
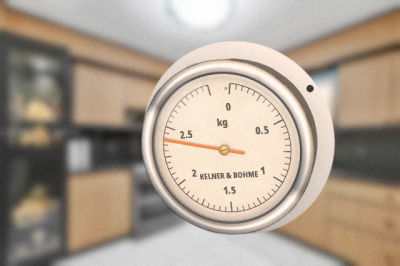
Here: 2.4 kg
